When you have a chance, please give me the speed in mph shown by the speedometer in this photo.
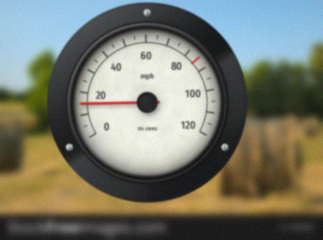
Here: 15 mph
